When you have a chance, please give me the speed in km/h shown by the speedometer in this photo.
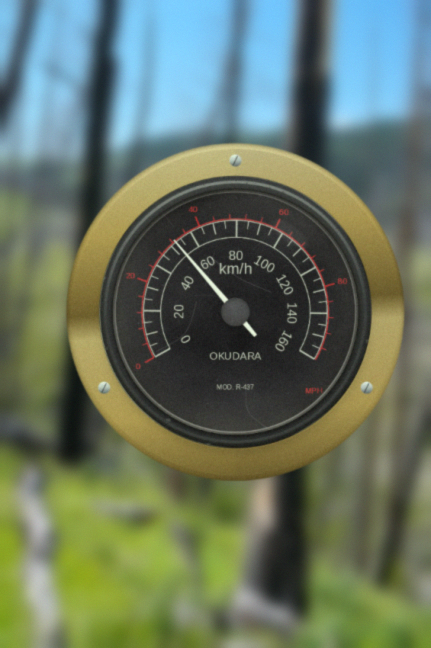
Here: 52.5 km/h
